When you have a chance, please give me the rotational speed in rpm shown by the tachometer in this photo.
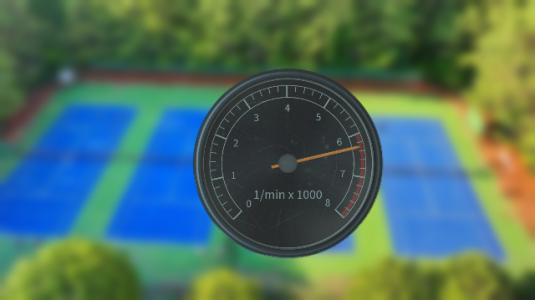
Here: 6300 rpm
